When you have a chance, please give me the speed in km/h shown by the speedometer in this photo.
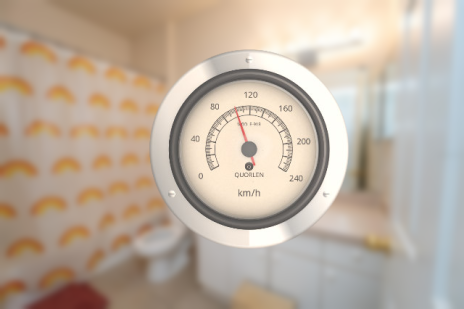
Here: 100 km/h
